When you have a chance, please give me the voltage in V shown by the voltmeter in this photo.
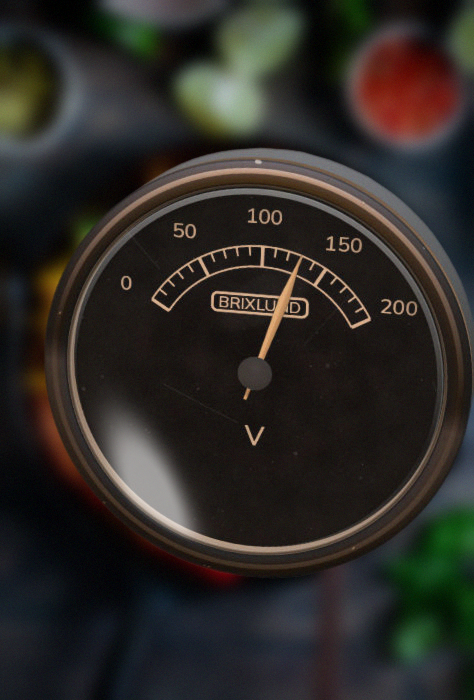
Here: 130 V
